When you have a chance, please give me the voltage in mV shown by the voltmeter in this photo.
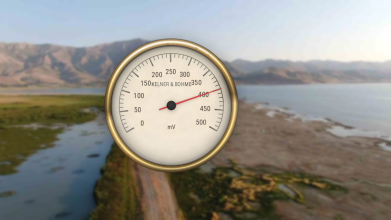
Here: 400 mV
